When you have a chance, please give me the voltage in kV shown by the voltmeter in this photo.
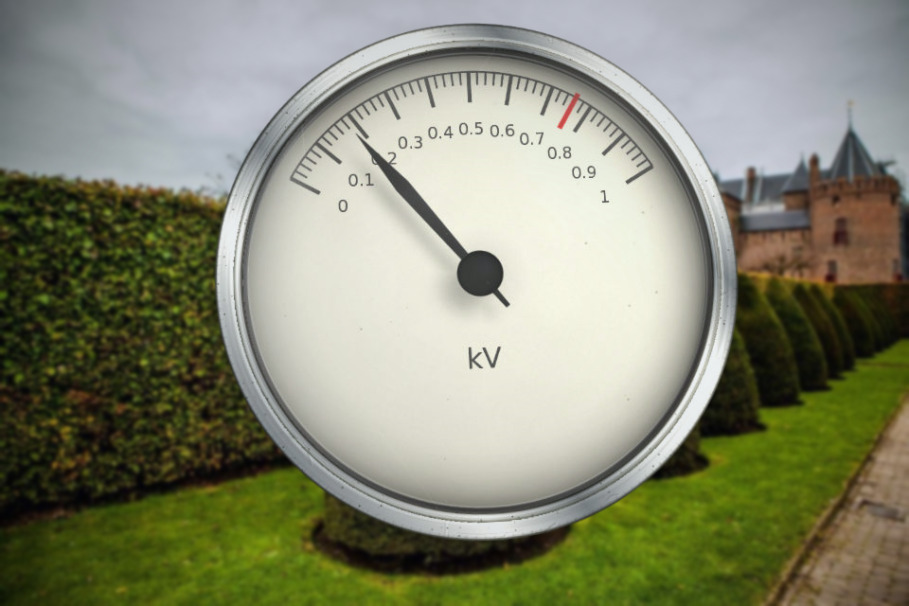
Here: 0.18 kV
